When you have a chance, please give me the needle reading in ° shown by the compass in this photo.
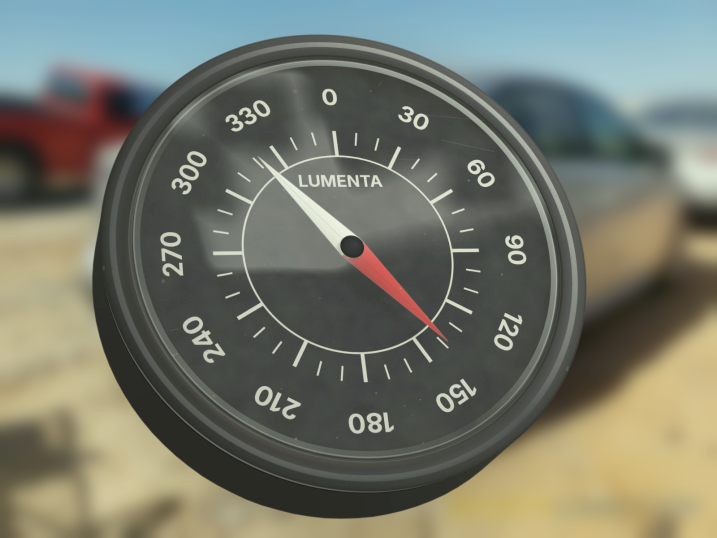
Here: 140 °
